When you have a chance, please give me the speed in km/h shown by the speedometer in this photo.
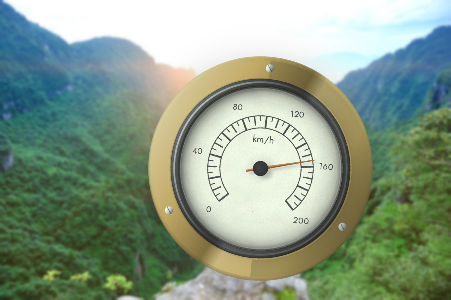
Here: 155 km/h
